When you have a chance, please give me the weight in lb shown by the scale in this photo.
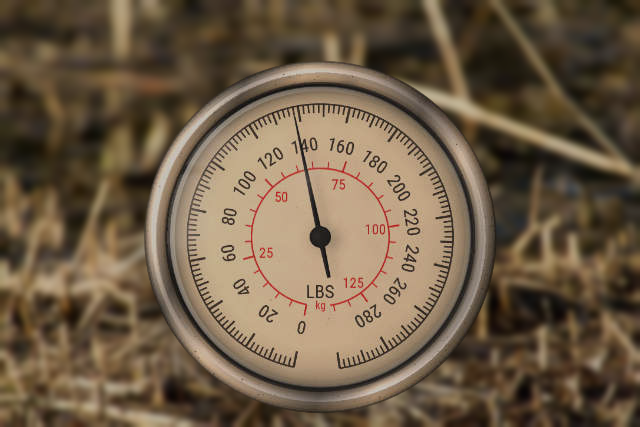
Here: 138 lb
